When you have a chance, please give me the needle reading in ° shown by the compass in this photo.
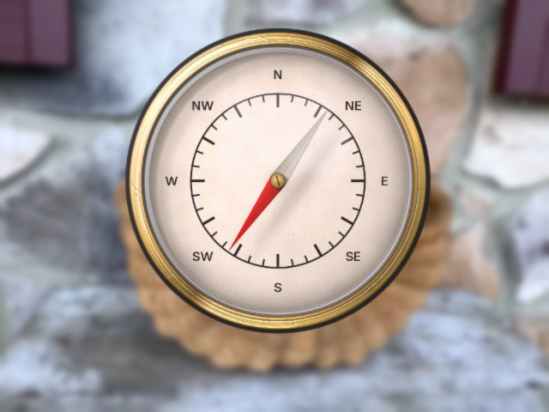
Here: 215 °
